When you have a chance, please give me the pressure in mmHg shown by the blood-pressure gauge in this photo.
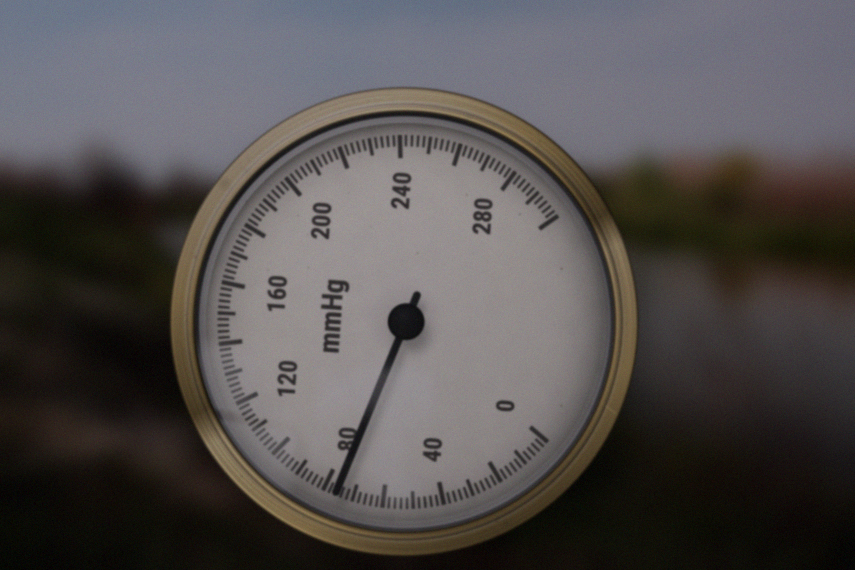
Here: 76 mmHg
